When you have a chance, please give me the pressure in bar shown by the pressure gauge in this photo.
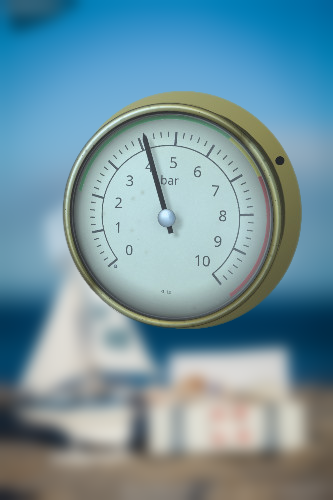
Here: 4.2 bar
